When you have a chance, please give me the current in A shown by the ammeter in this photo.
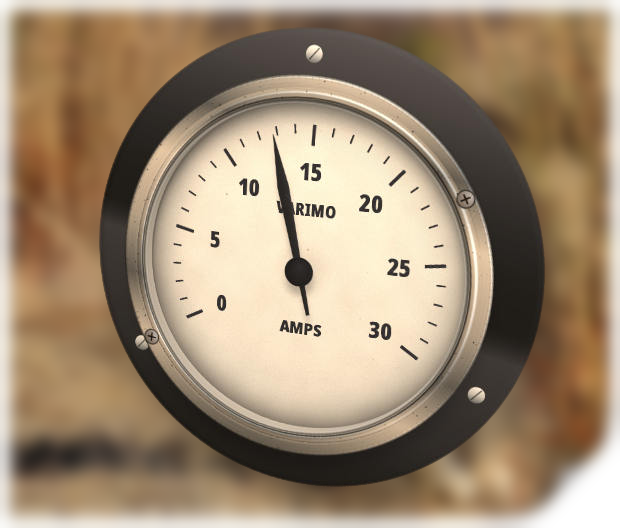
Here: 13 A
